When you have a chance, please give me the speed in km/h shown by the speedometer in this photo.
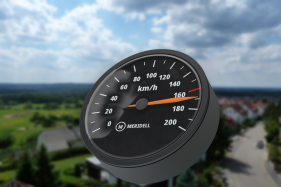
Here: 170 km/h
